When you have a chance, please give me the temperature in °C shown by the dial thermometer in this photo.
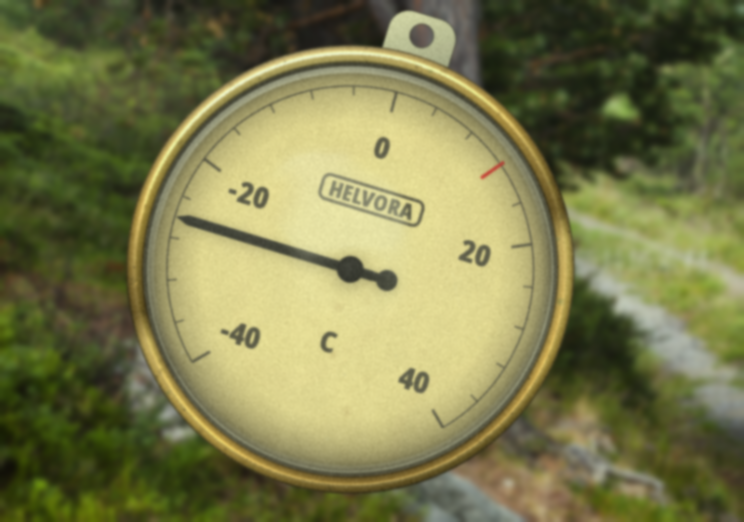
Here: -26 °C
